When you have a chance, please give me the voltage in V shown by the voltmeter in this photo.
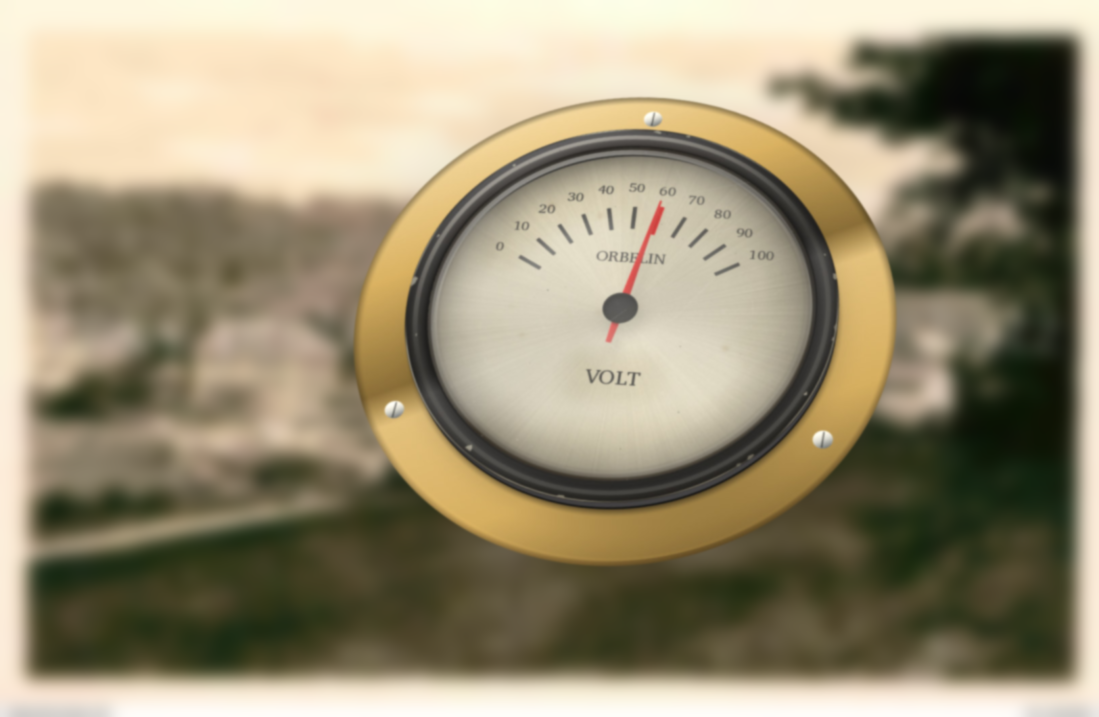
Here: 60 V
